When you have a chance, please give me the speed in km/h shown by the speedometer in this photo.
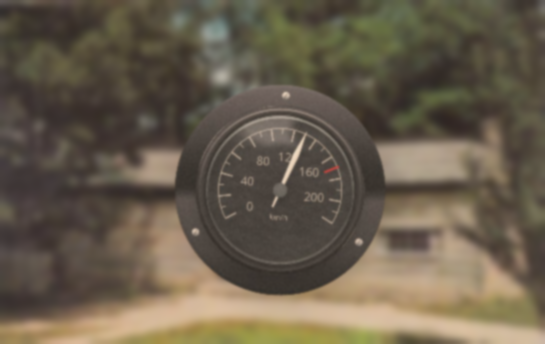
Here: 130 km/h
